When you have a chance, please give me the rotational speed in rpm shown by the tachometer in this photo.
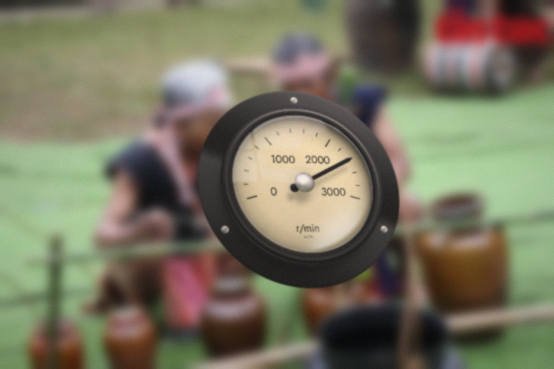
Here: 2400 rpm
